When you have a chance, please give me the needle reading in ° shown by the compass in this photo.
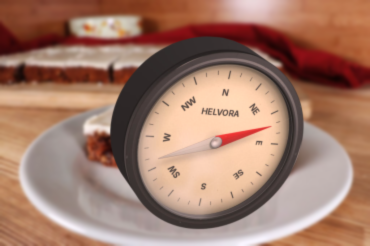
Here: 70 °
